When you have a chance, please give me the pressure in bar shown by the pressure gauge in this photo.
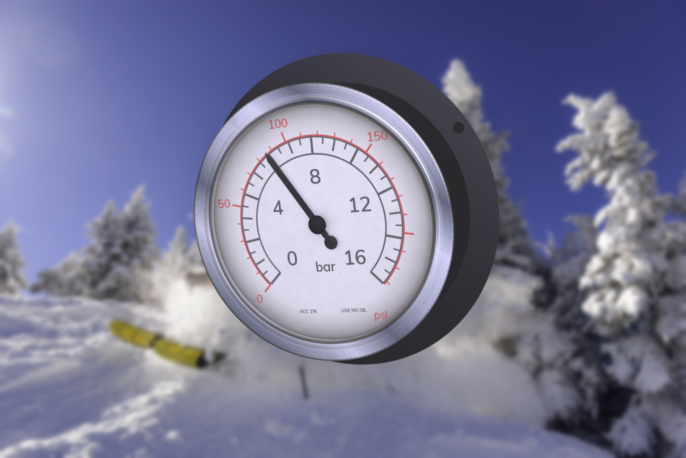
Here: 6 bar
